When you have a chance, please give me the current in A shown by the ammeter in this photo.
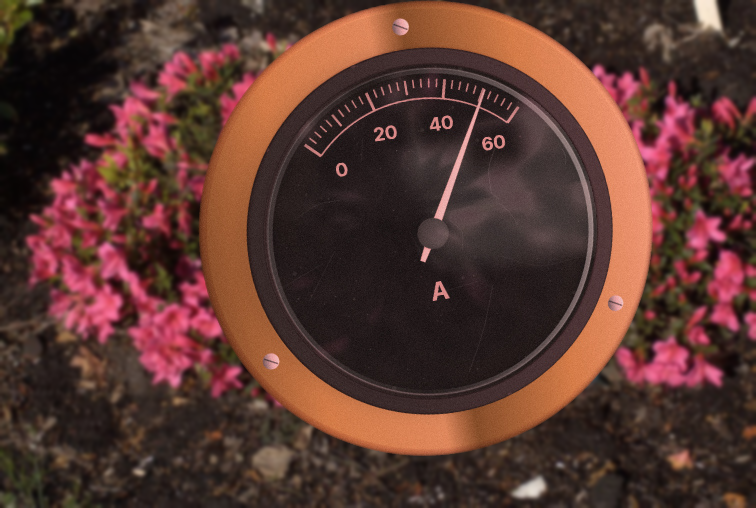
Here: 50 A
